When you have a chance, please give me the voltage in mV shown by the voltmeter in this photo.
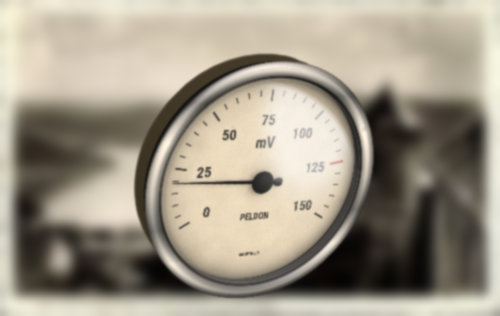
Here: 20 mV
